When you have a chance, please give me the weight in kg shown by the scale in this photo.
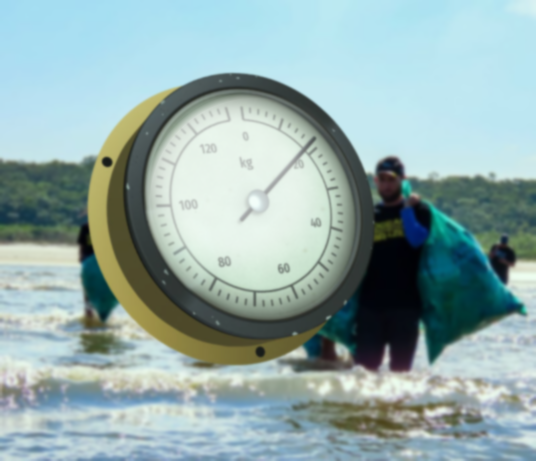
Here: 18 kg
